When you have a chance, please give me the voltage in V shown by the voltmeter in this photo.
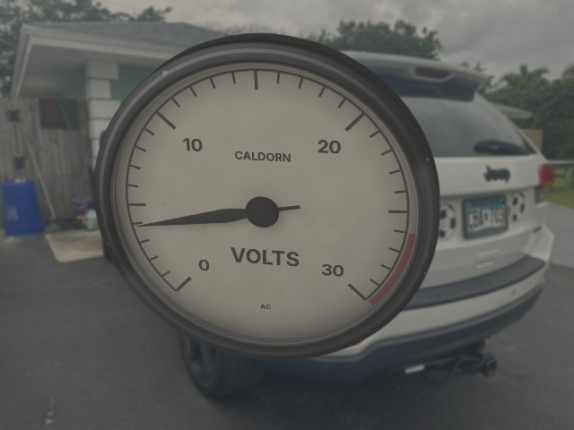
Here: 4 V
